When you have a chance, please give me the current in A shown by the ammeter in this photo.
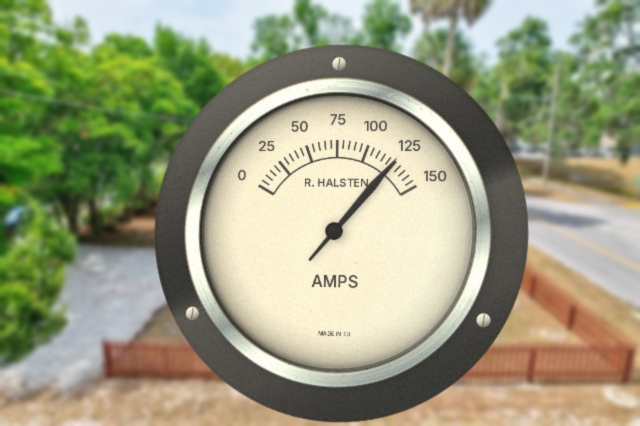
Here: 125 A
